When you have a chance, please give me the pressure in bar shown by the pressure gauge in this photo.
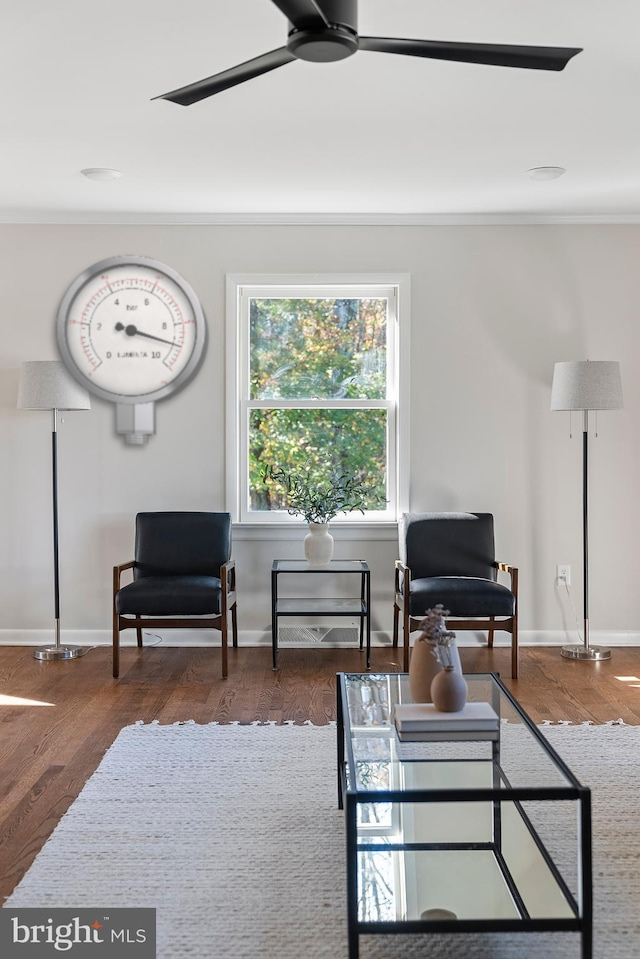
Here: 9 bar
